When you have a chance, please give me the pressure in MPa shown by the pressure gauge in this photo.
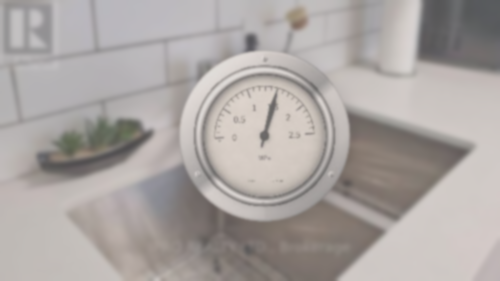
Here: 1.5 MPa
